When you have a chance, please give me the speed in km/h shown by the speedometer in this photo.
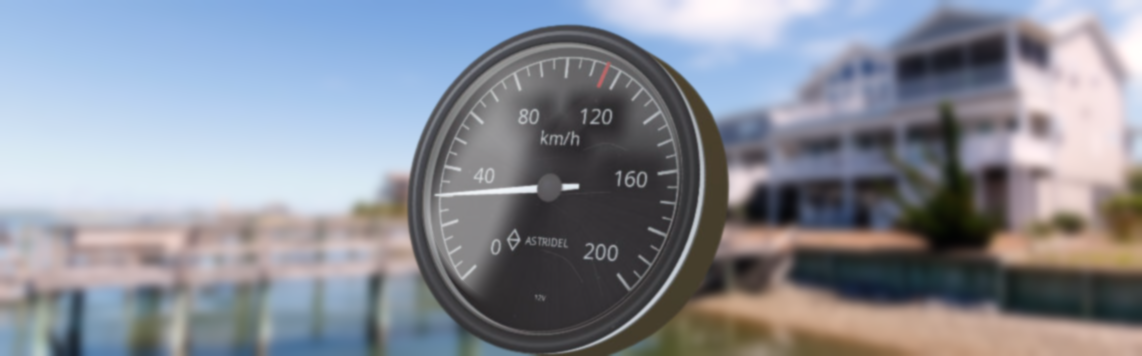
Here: 30 km/h
